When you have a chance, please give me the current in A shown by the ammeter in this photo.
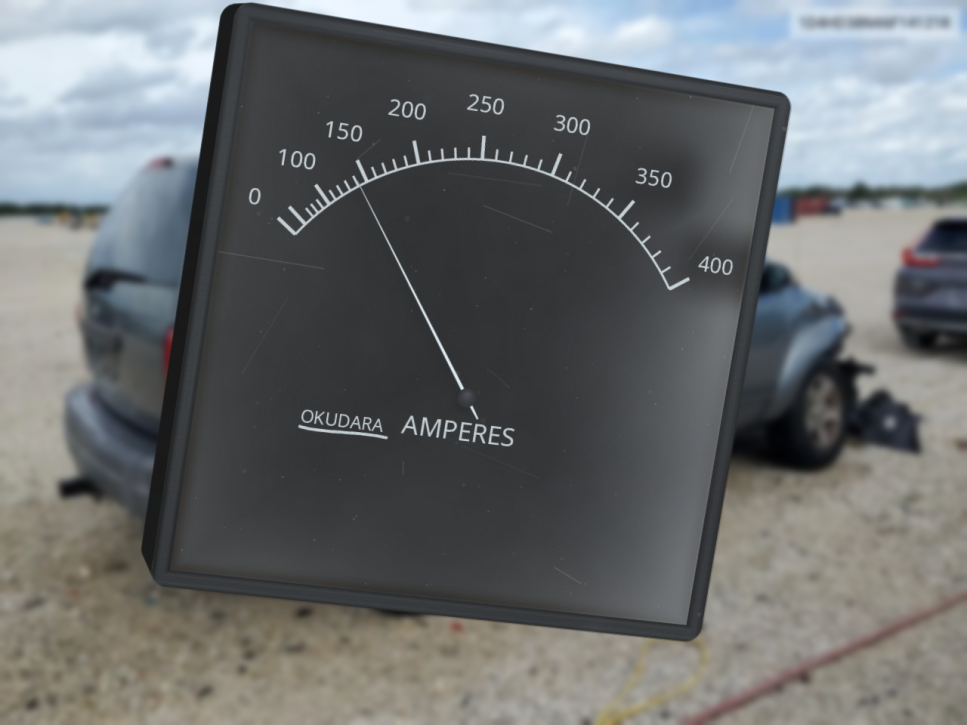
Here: 140 A
